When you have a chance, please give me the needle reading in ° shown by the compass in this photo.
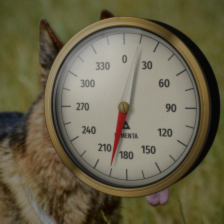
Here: 195 °
